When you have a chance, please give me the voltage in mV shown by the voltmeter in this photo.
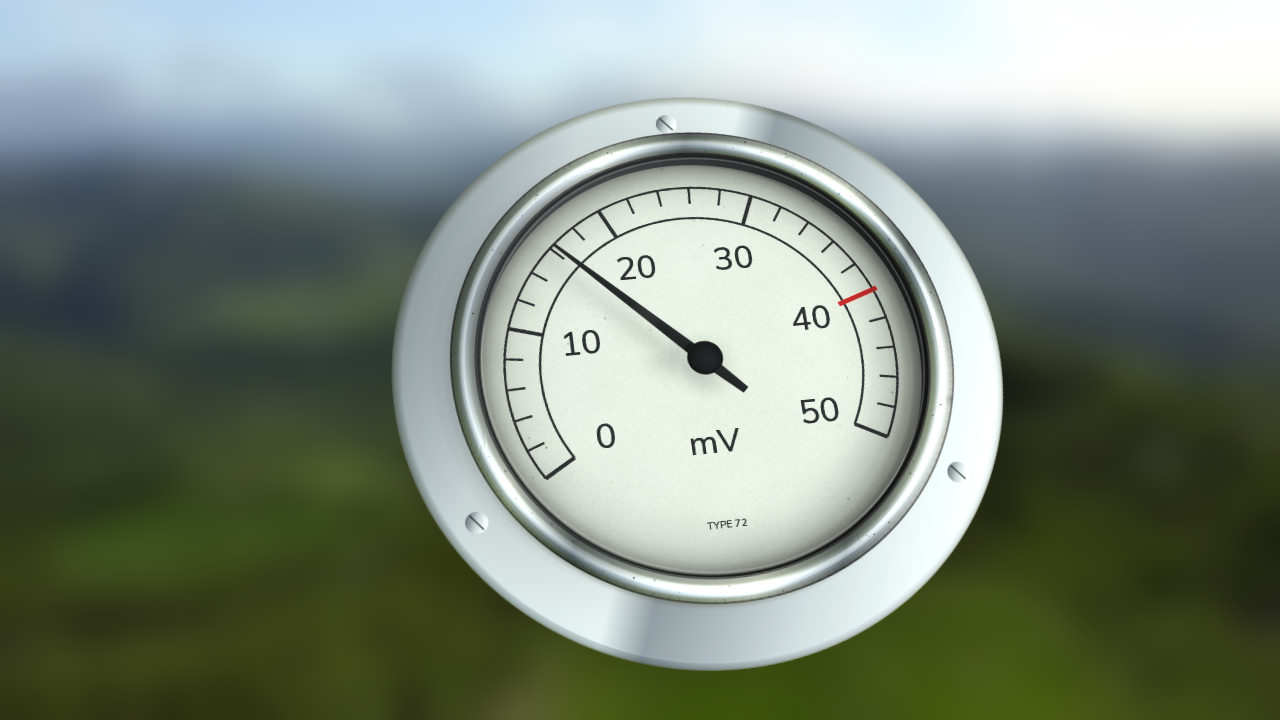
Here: 16 mV
